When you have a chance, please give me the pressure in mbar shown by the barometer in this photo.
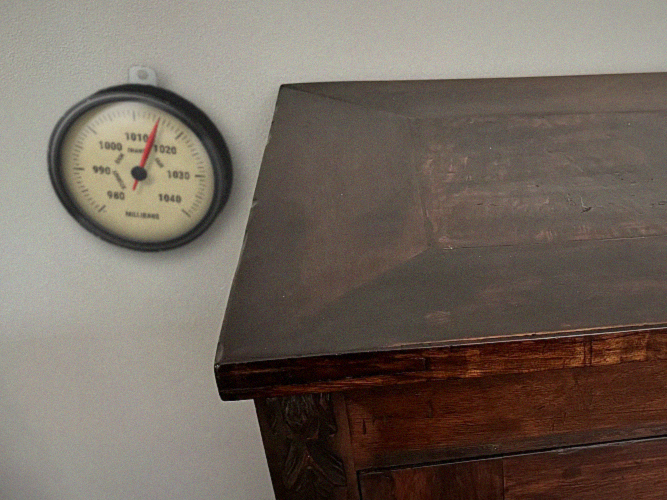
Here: 1015 mbar
